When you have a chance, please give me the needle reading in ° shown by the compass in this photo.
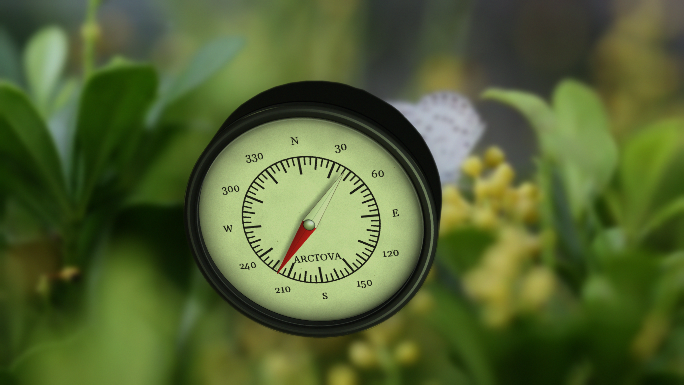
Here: 220 °
